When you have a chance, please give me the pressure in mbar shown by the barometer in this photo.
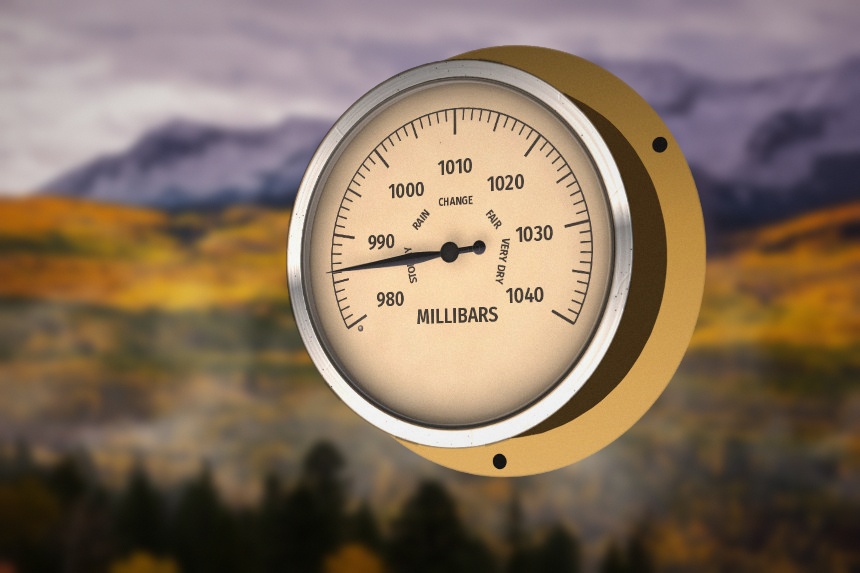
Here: 986 mbar
